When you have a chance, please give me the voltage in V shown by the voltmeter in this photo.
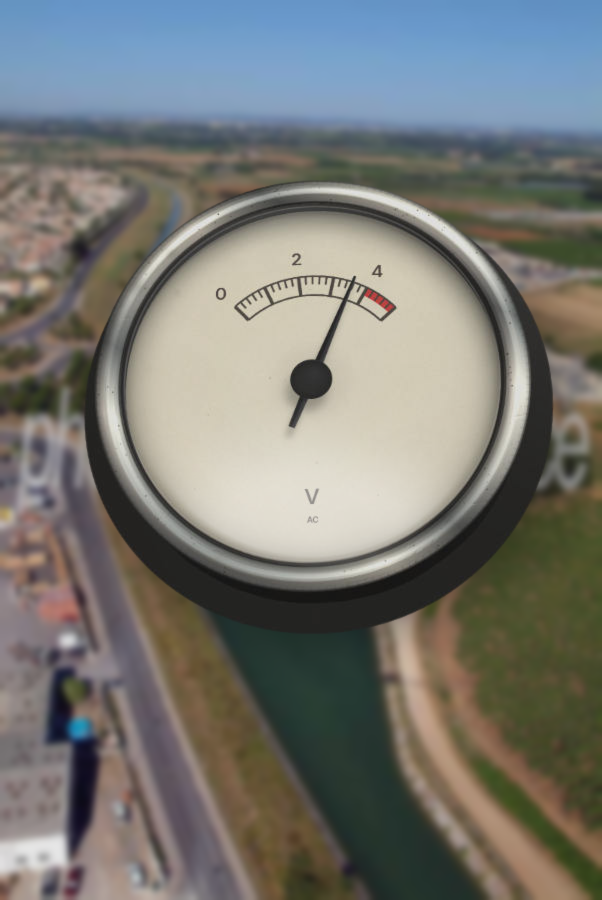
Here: 3.6 V
